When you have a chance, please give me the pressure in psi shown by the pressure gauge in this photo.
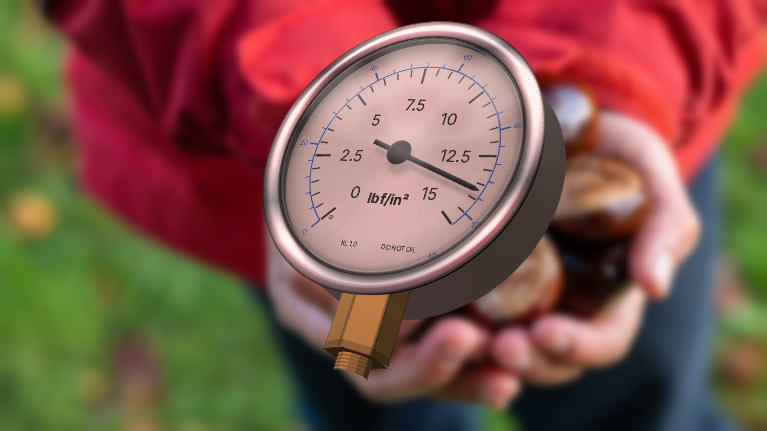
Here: 13.75 psi
